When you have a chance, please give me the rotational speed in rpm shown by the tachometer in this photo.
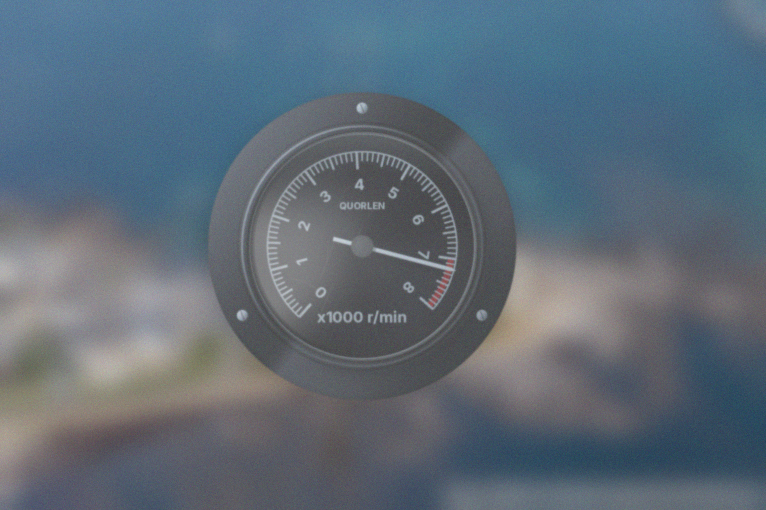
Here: 7200 rpm
